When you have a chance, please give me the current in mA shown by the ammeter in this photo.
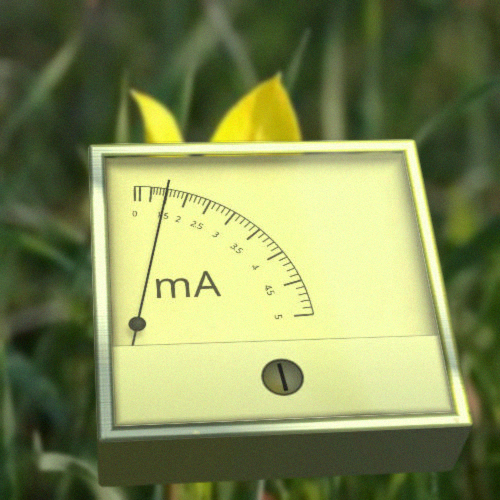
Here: 1.5 mA
